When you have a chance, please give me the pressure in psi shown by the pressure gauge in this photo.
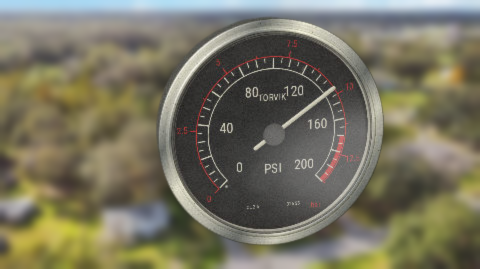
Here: 140 psi
